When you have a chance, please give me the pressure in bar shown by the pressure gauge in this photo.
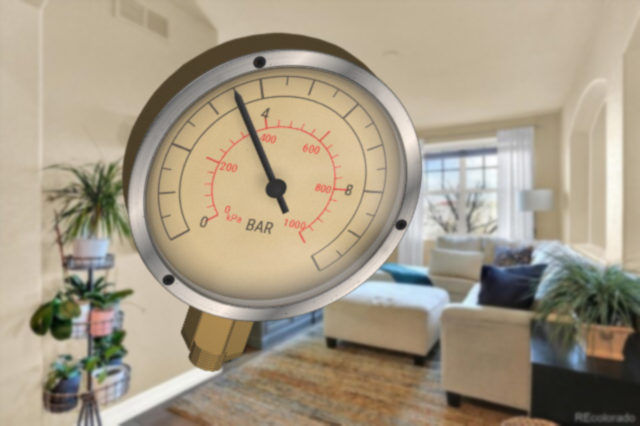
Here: 3.5 bar
